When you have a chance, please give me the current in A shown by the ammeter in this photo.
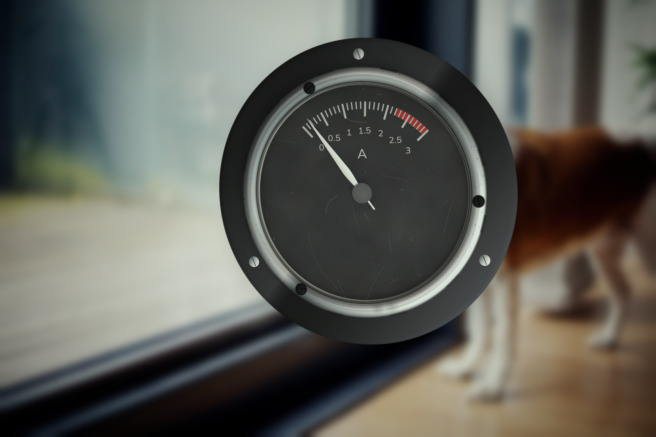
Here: 0.2 A
